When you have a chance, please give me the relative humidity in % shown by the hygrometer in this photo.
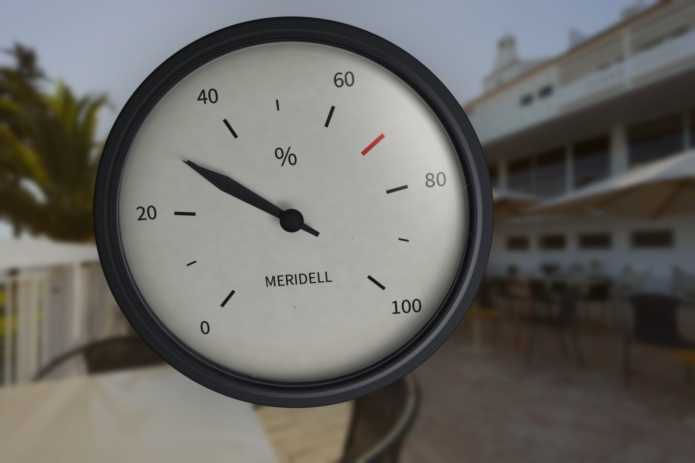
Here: 30 %
